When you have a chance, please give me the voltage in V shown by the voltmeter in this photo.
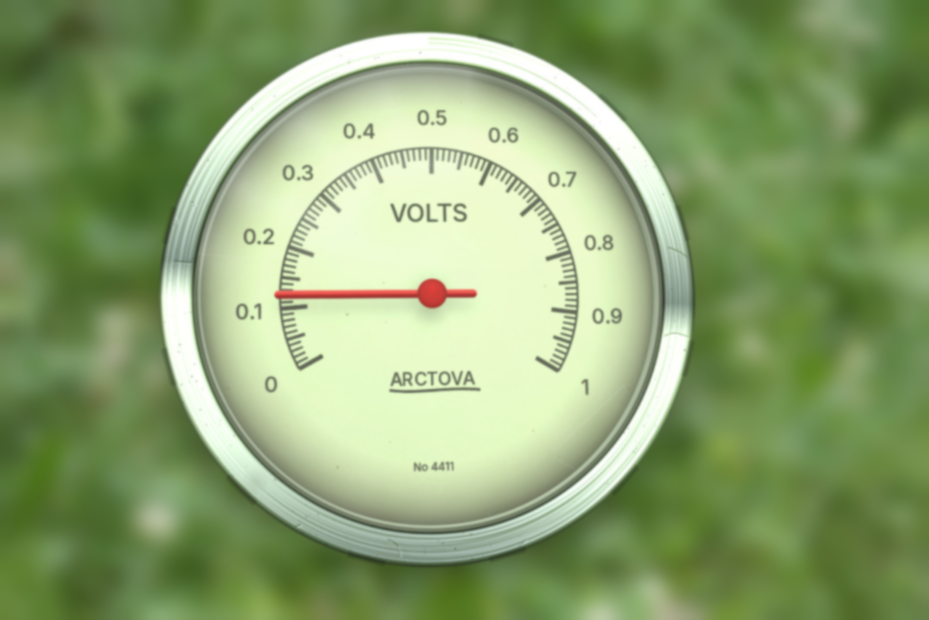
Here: 0.12 V
